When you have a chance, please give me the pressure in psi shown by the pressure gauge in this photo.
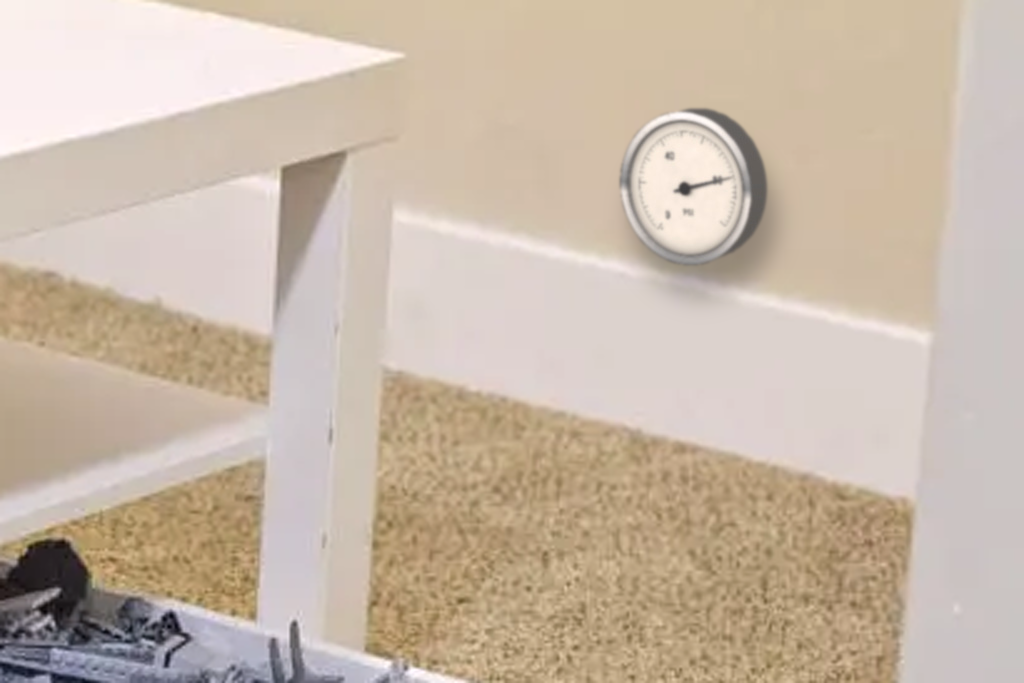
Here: 80 psi
